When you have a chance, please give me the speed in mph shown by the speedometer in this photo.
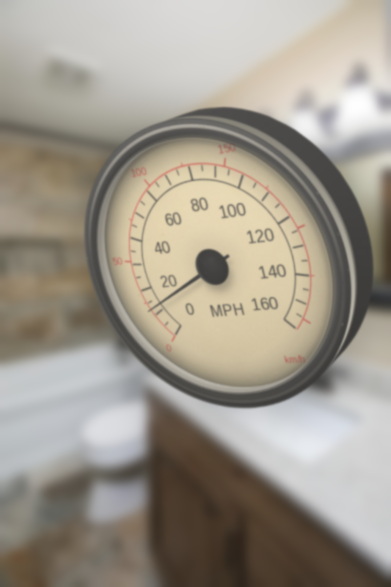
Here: 12.5 mph
